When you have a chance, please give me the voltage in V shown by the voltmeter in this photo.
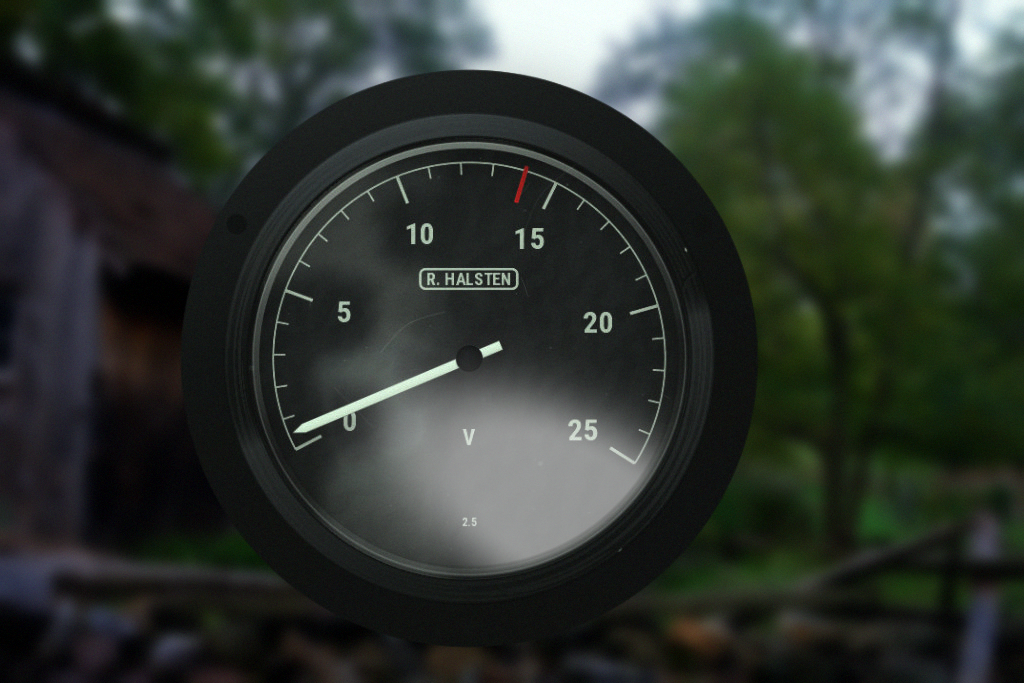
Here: 0.5 V
